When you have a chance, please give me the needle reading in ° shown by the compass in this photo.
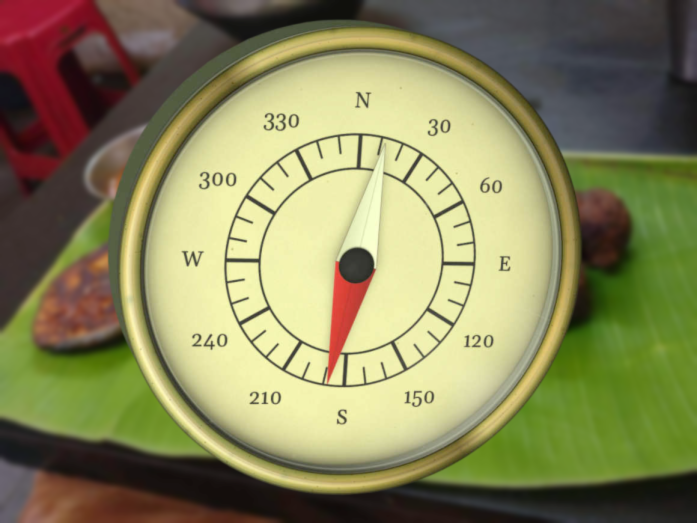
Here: 190 °
